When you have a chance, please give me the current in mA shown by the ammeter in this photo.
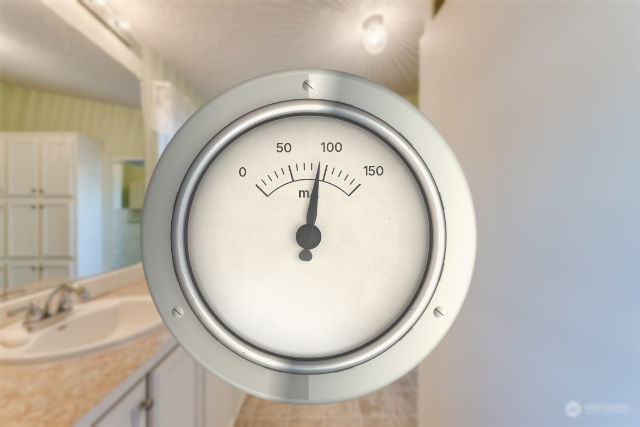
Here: 90 mA
